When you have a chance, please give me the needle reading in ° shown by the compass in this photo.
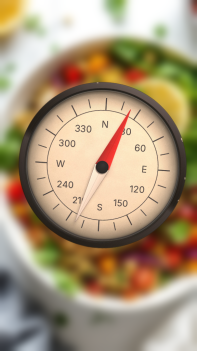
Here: 22.5 °
